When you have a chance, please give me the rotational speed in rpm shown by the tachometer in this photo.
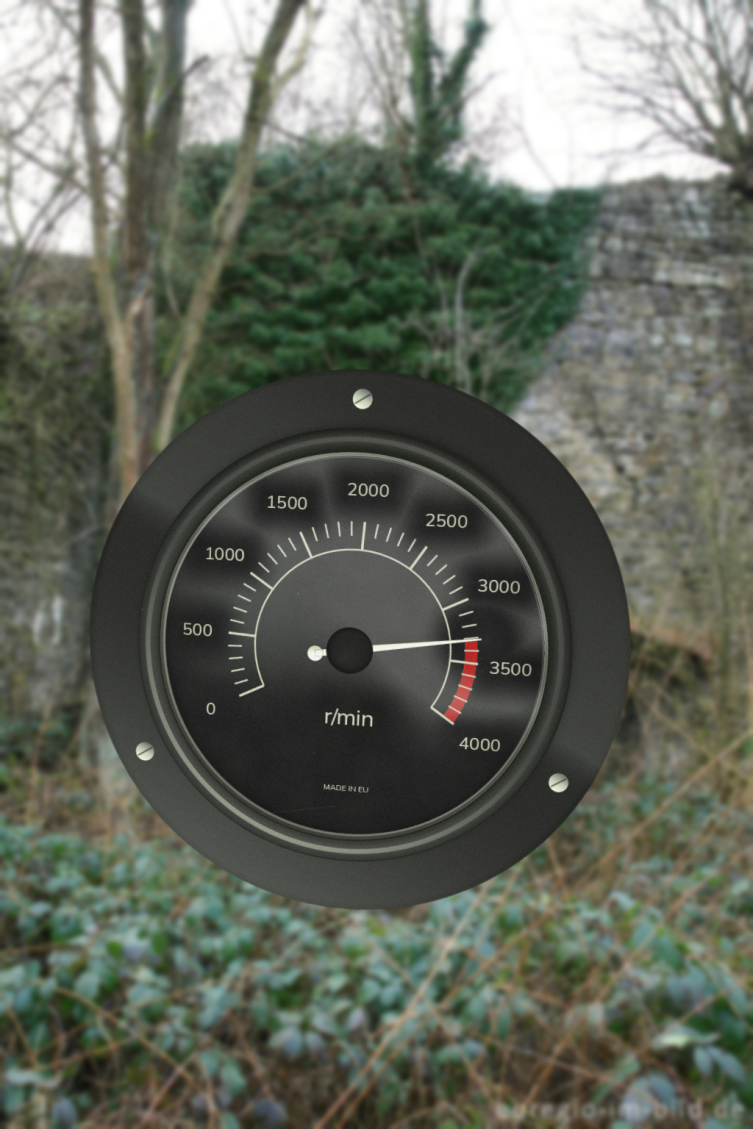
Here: 3300 rpm
